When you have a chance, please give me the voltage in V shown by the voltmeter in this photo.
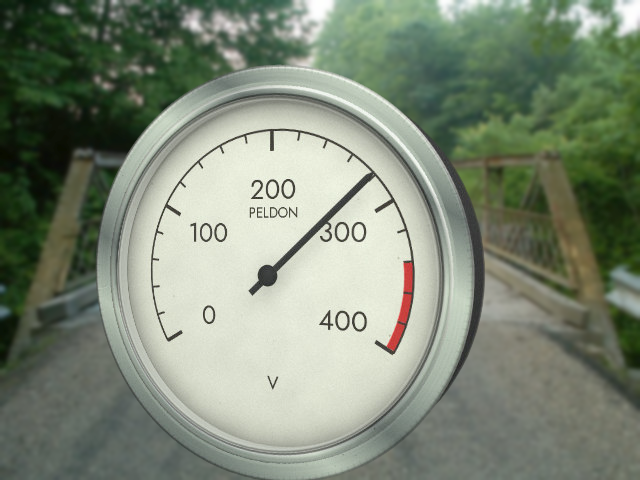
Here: 280 V
